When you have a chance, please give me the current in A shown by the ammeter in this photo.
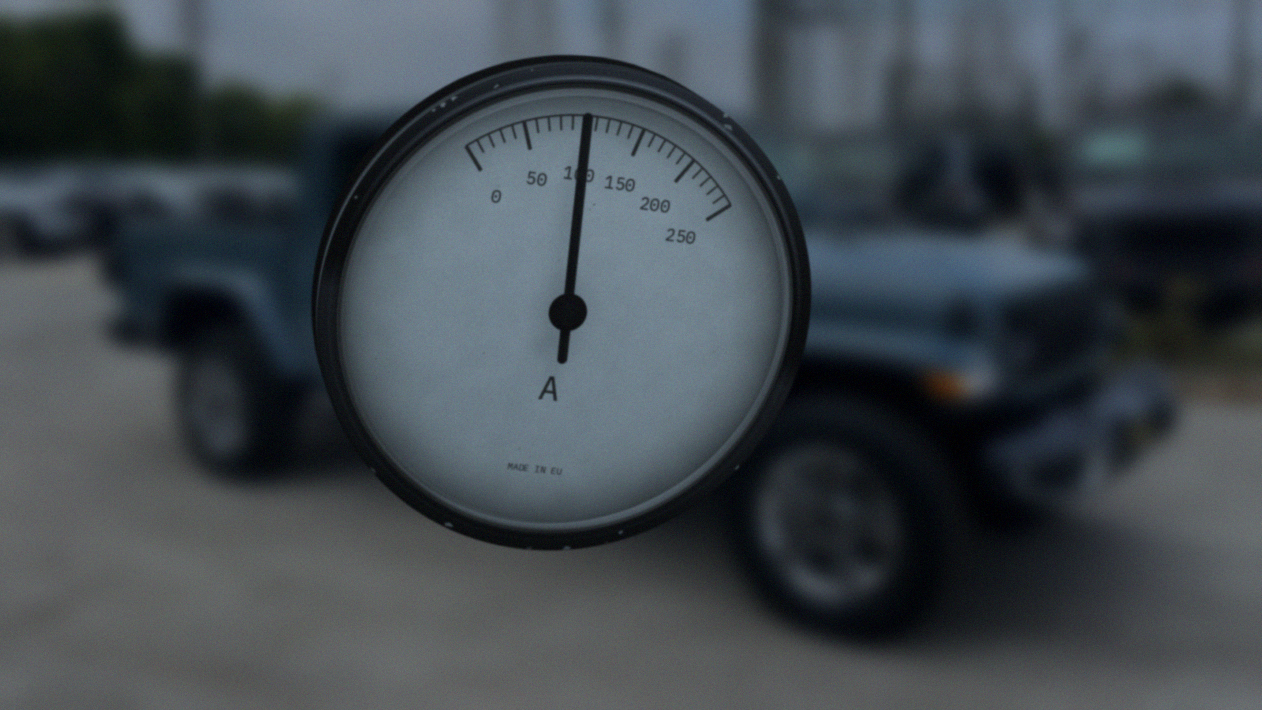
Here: 100 A
